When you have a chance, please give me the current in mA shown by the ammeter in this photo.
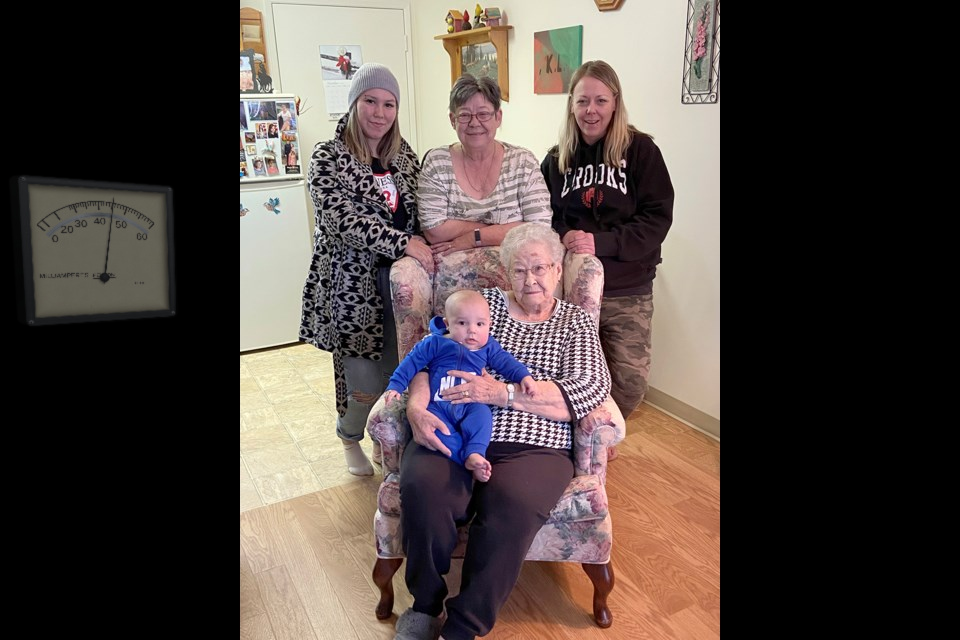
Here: 45 mA
